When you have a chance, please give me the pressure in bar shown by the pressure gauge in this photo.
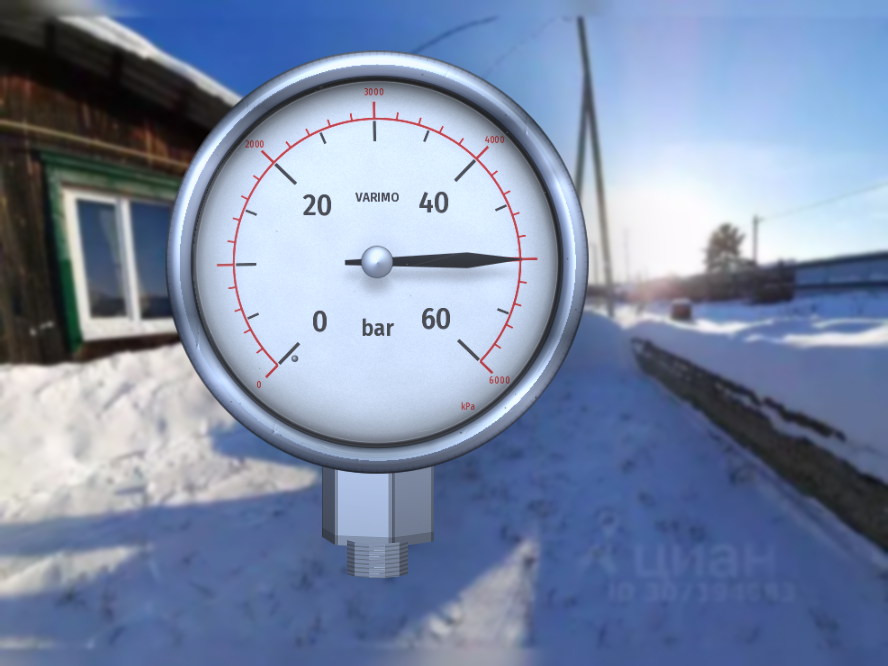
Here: 50 bar
